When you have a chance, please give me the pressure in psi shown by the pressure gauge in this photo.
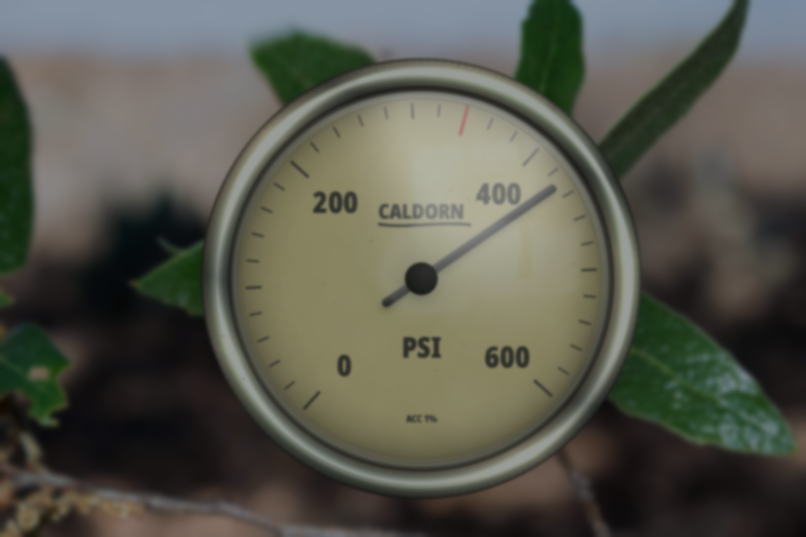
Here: 430 psi
